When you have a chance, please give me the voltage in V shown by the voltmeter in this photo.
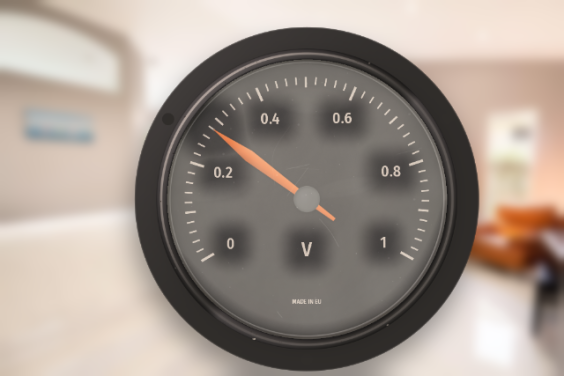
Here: 0.28 V
